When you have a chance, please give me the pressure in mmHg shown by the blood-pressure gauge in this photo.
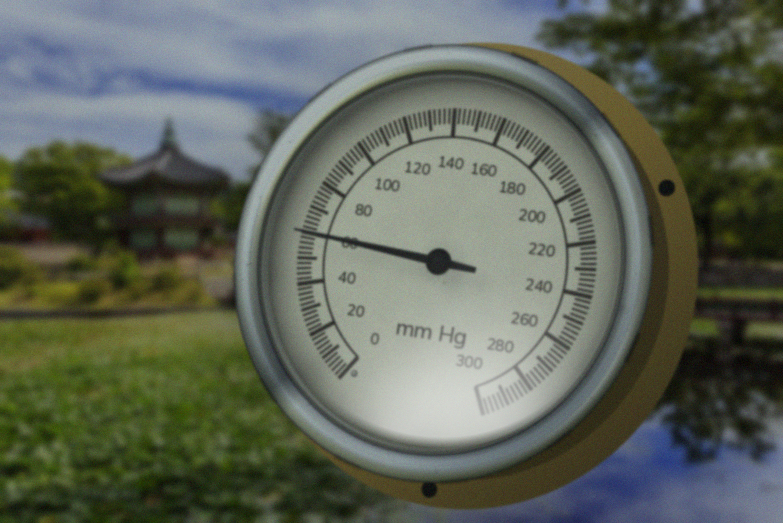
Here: 60 mmHg
